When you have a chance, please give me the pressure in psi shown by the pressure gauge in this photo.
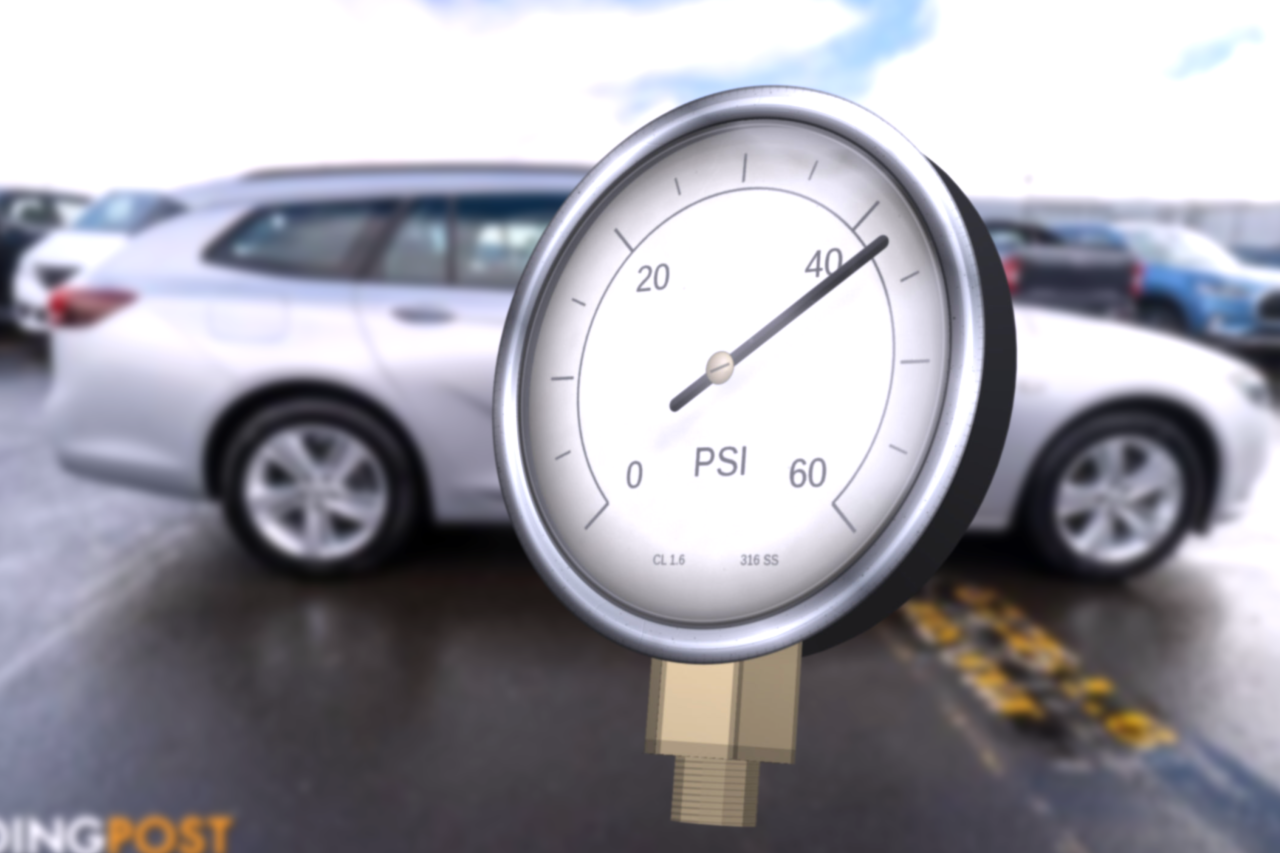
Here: 42.5 psi
